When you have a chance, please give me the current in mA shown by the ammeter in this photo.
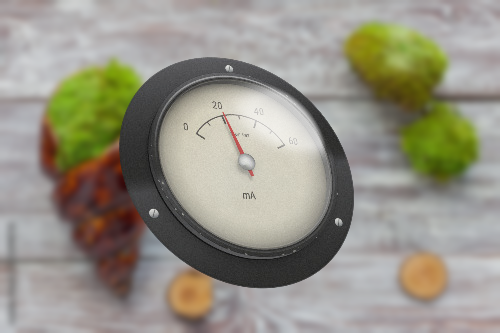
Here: 20 mA
